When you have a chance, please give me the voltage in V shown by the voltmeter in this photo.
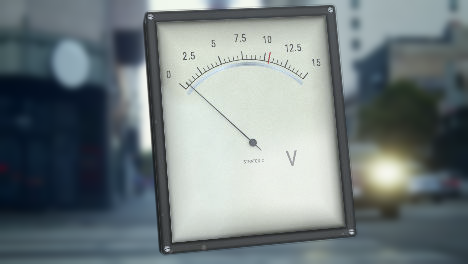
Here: 0.5 V
